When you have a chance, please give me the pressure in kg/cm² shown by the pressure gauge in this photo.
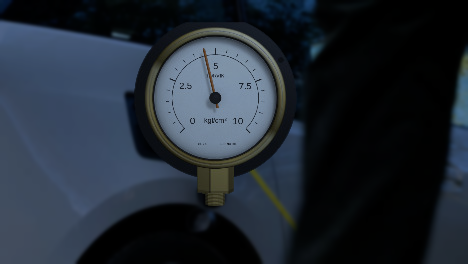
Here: 4.5 kg/cm²
